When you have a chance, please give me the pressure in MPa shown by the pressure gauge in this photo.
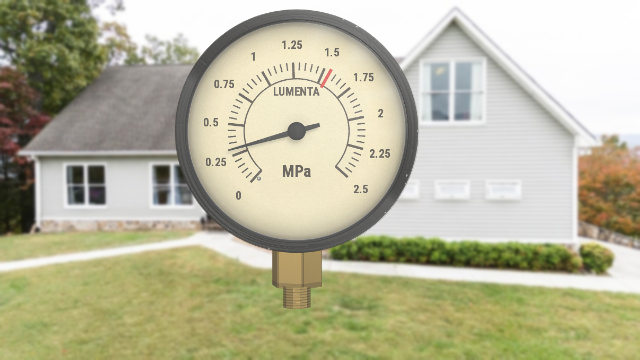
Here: 0.3 MPa
